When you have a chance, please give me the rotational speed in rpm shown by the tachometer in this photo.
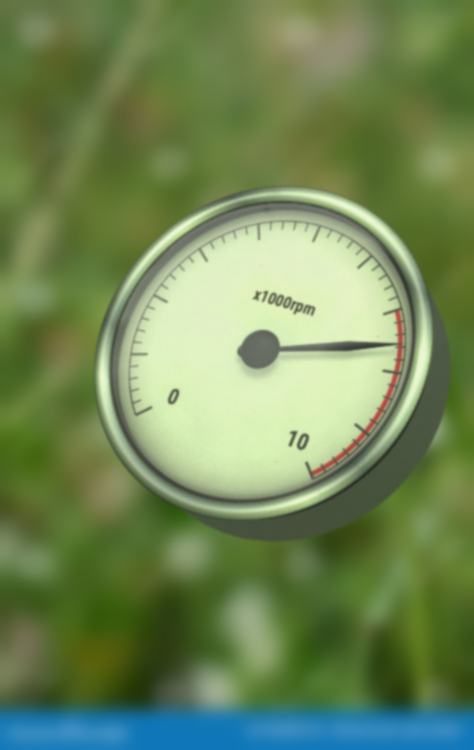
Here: 7600 rpm
